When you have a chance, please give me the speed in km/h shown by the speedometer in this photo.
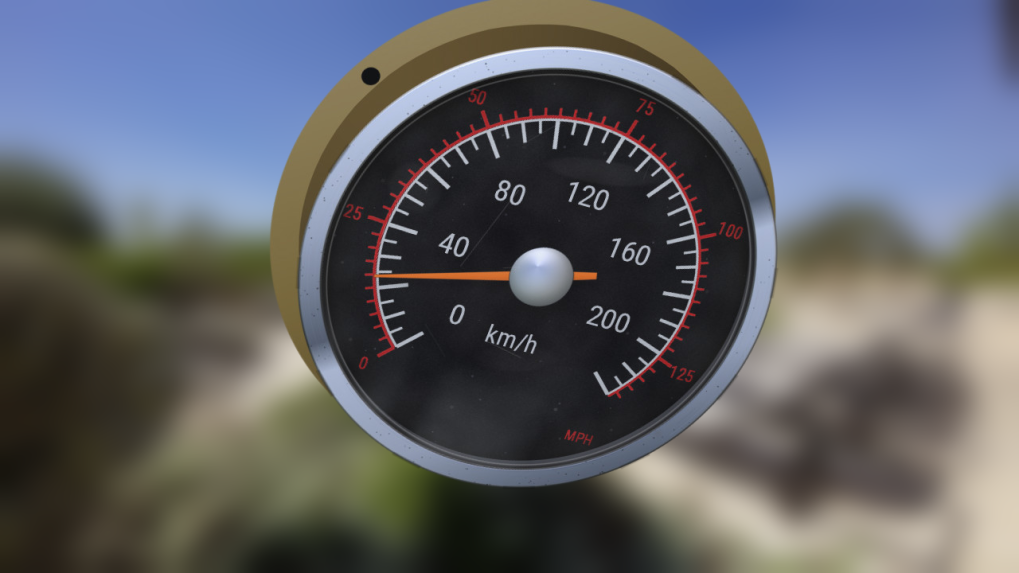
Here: 25 km/h
